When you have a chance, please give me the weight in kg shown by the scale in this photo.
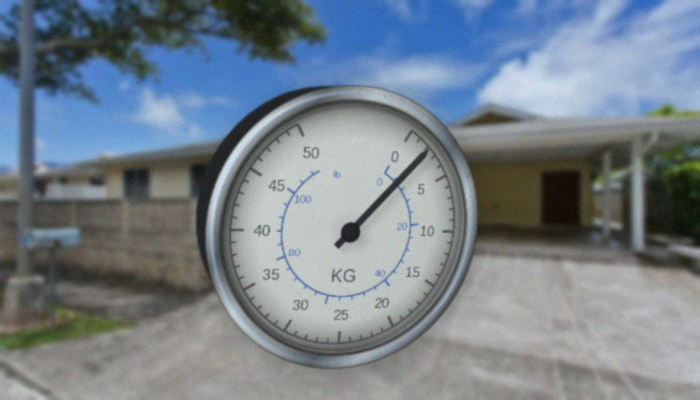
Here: 2 kg
